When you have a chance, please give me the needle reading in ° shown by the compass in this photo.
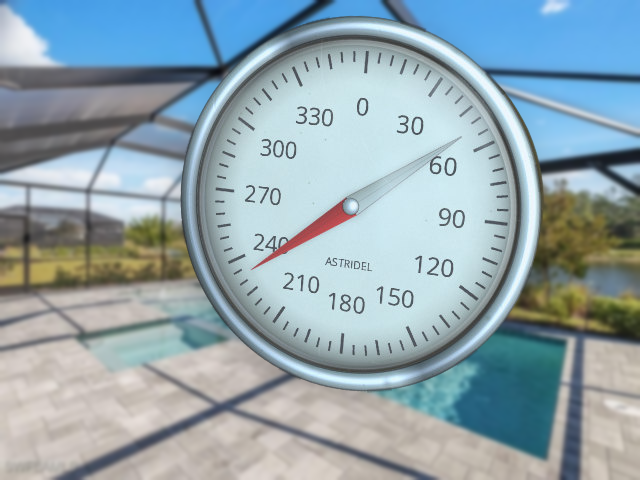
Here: 232.5 °
